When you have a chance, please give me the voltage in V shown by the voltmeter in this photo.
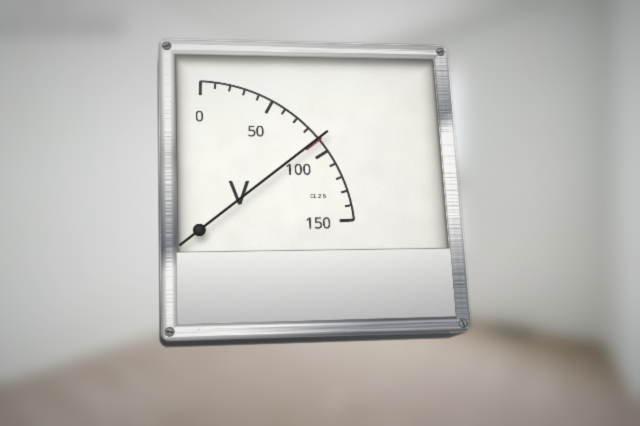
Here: 90 V
